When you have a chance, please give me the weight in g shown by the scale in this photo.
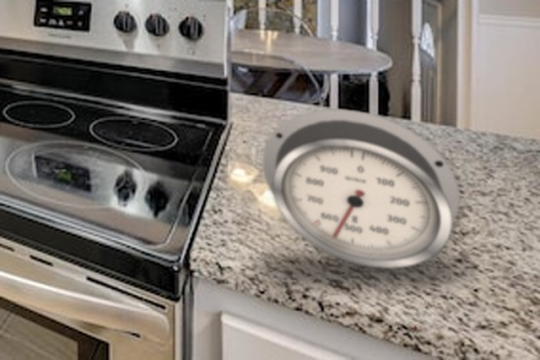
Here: 550 g
